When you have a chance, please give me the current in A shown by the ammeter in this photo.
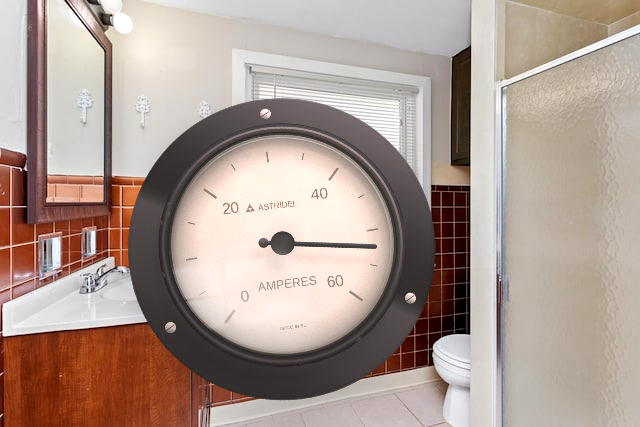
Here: 52.5 A
